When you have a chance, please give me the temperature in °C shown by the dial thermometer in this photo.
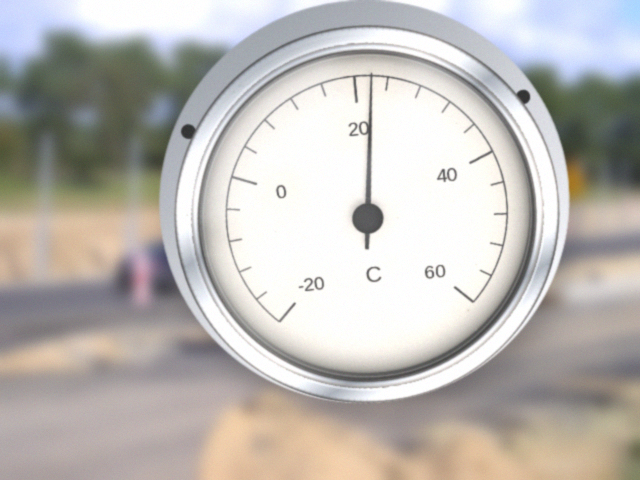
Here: 22 °C
